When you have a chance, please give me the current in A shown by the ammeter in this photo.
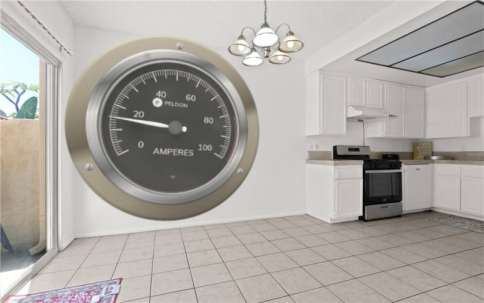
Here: 15 A
